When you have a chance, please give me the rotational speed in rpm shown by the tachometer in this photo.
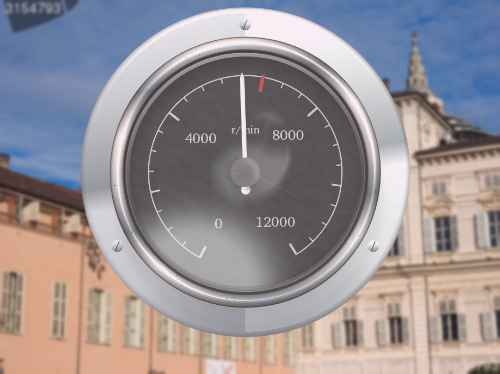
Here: 6000 rpm
